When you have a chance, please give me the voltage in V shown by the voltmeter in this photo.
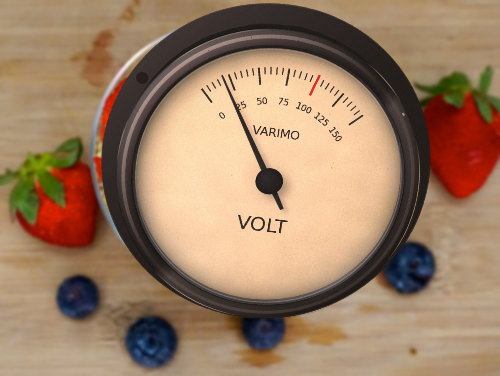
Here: 20 V
